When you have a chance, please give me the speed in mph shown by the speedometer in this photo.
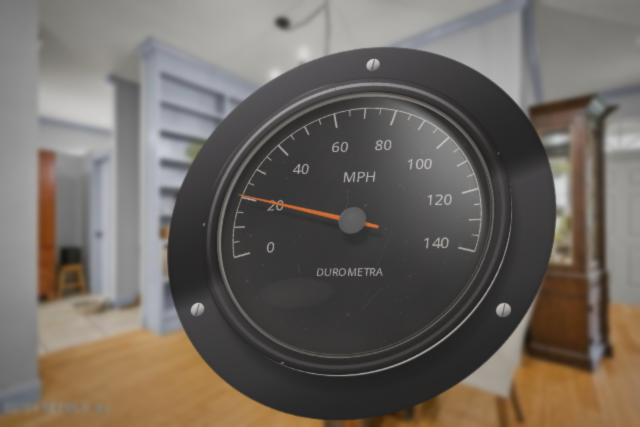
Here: 20 mph
